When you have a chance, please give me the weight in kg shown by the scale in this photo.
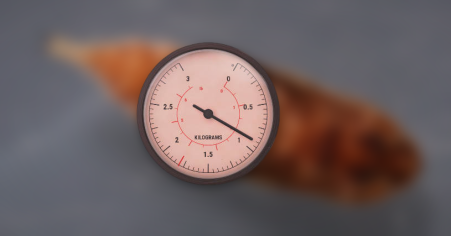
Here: 0.9 kg
